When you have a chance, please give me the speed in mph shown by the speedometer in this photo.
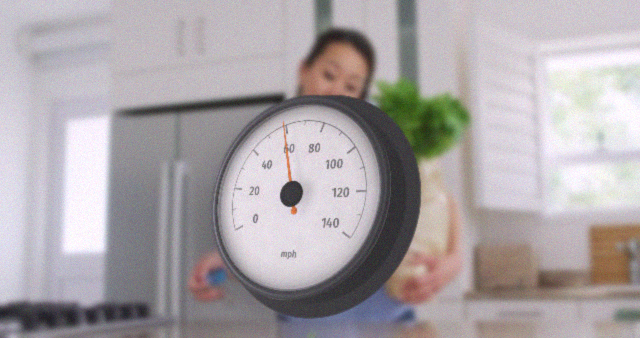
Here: 60 mph
